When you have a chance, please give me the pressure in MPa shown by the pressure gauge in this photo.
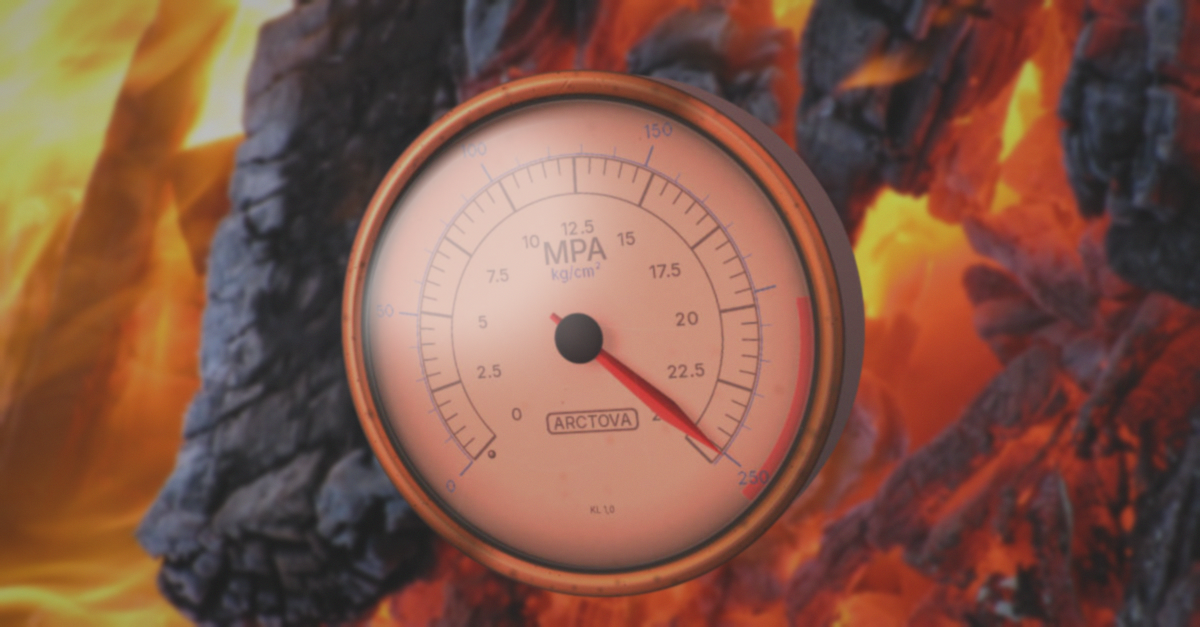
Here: 24.5 MPa
